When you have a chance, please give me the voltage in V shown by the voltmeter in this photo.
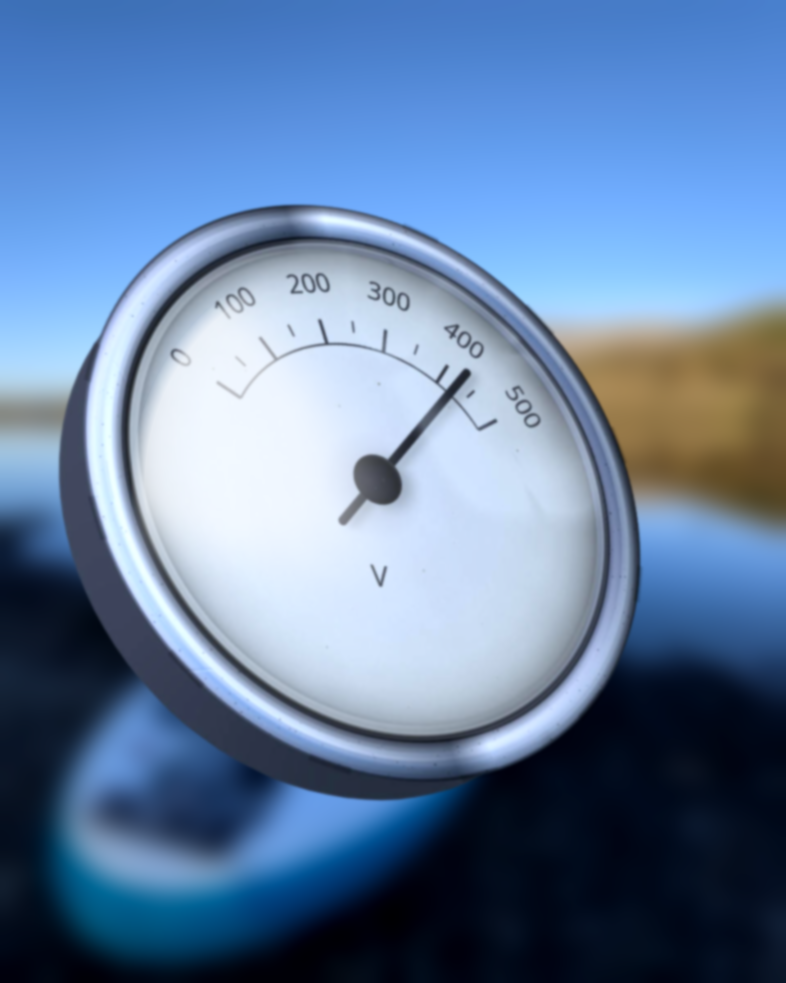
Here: 425 V
